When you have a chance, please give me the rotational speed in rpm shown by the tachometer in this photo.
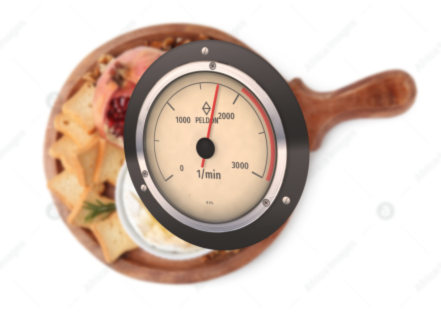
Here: 1750 rpm
